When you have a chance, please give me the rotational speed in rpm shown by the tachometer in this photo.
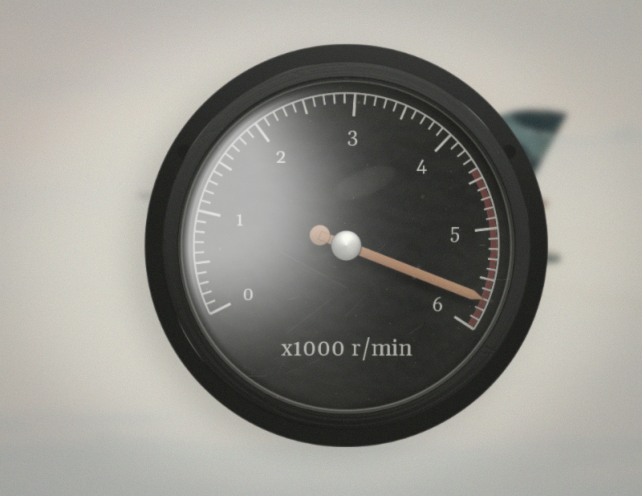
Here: 5700 rpm
